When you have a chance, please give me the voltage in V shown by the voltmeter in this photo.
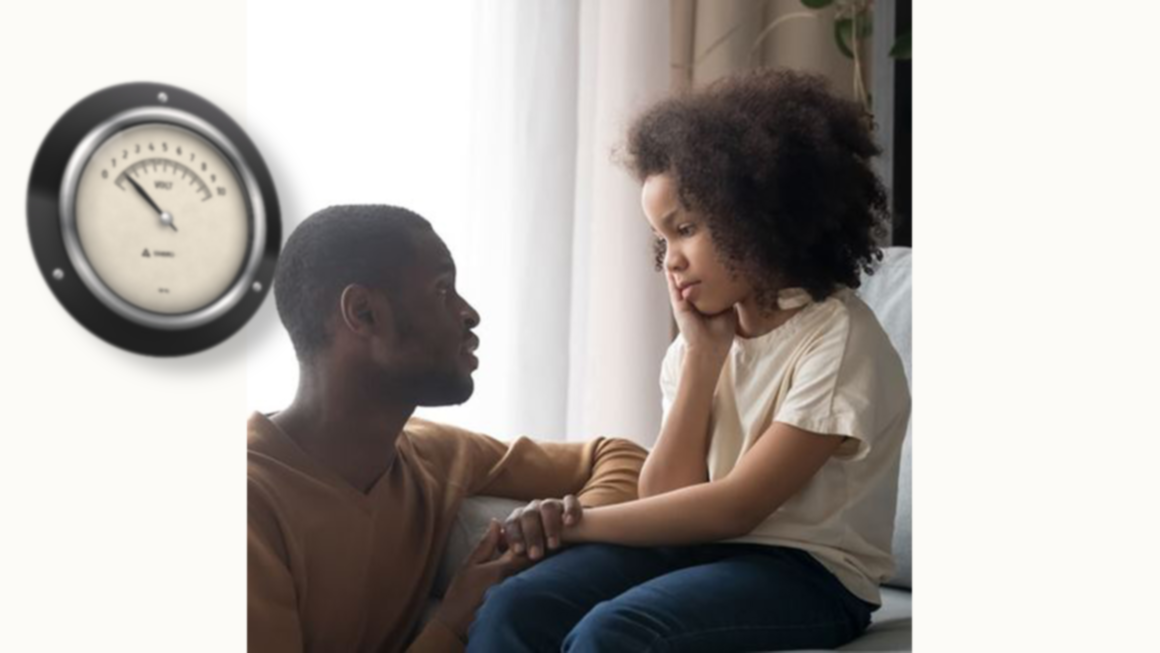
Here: 1 V
